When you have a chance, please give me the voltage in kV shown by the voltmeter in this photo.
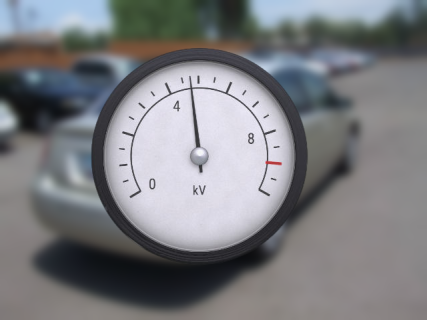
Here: 4.75 kV
